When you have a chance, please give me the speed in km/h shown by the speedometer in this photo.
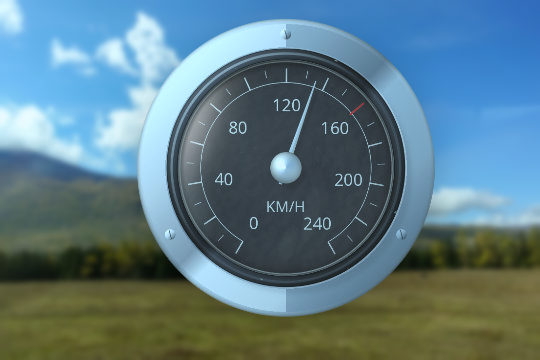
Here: 135 km/h
